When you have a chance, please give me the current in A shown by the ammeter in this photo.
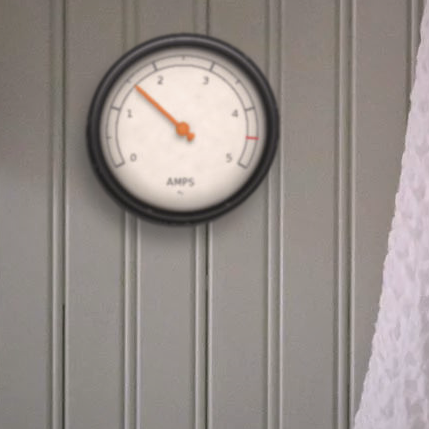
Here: 1.5 A
